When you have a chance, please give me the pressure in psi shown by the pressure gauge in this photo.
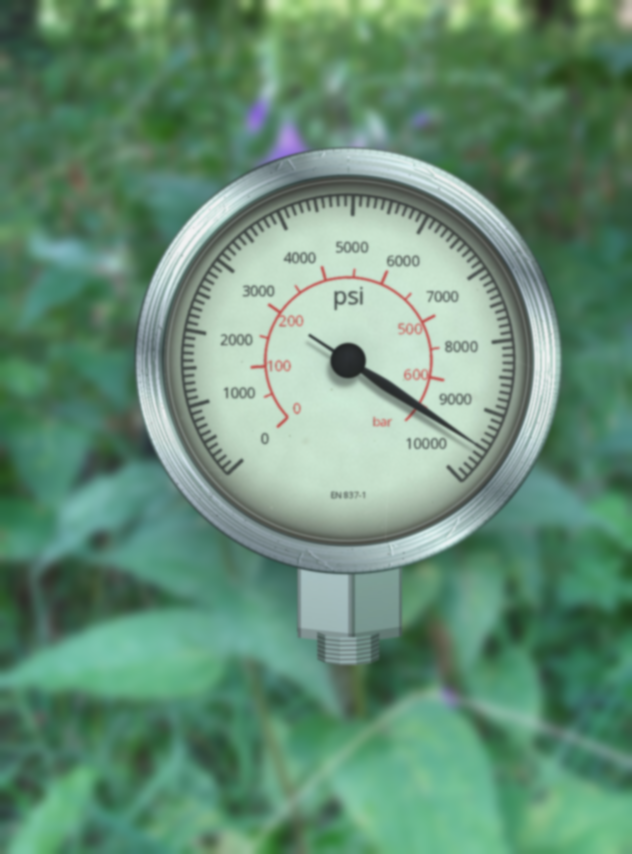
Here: 9500 psi
